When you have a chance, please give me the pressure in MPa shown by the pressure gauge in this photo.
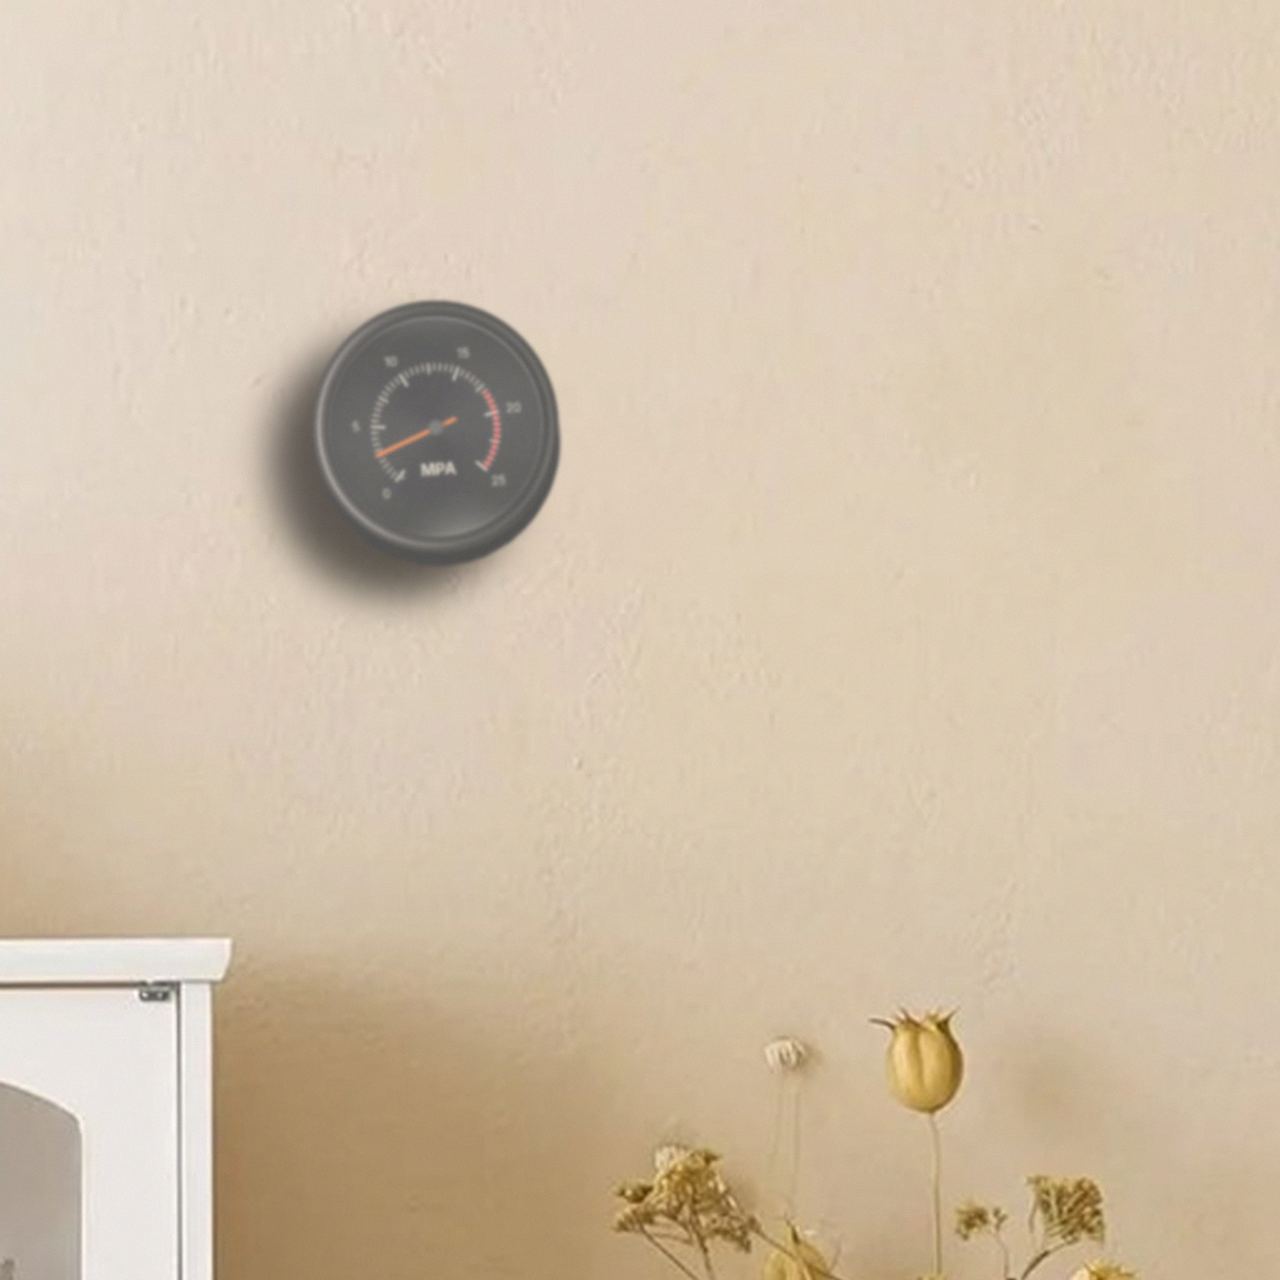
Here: 2.5 MPa
